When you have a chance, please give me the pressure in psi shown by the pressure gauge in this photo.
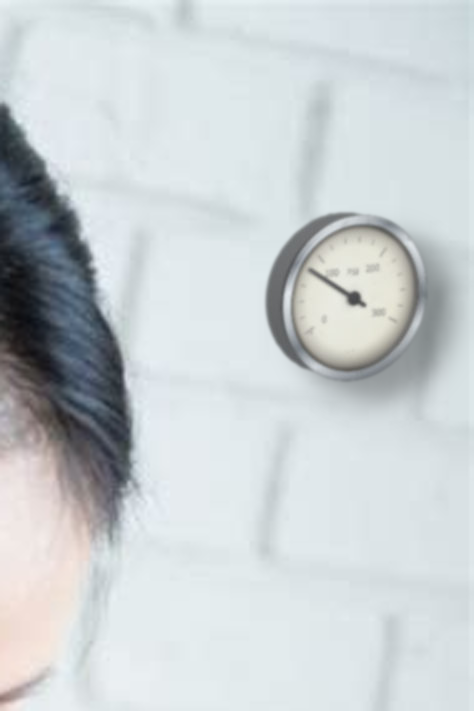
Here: 80 psi
